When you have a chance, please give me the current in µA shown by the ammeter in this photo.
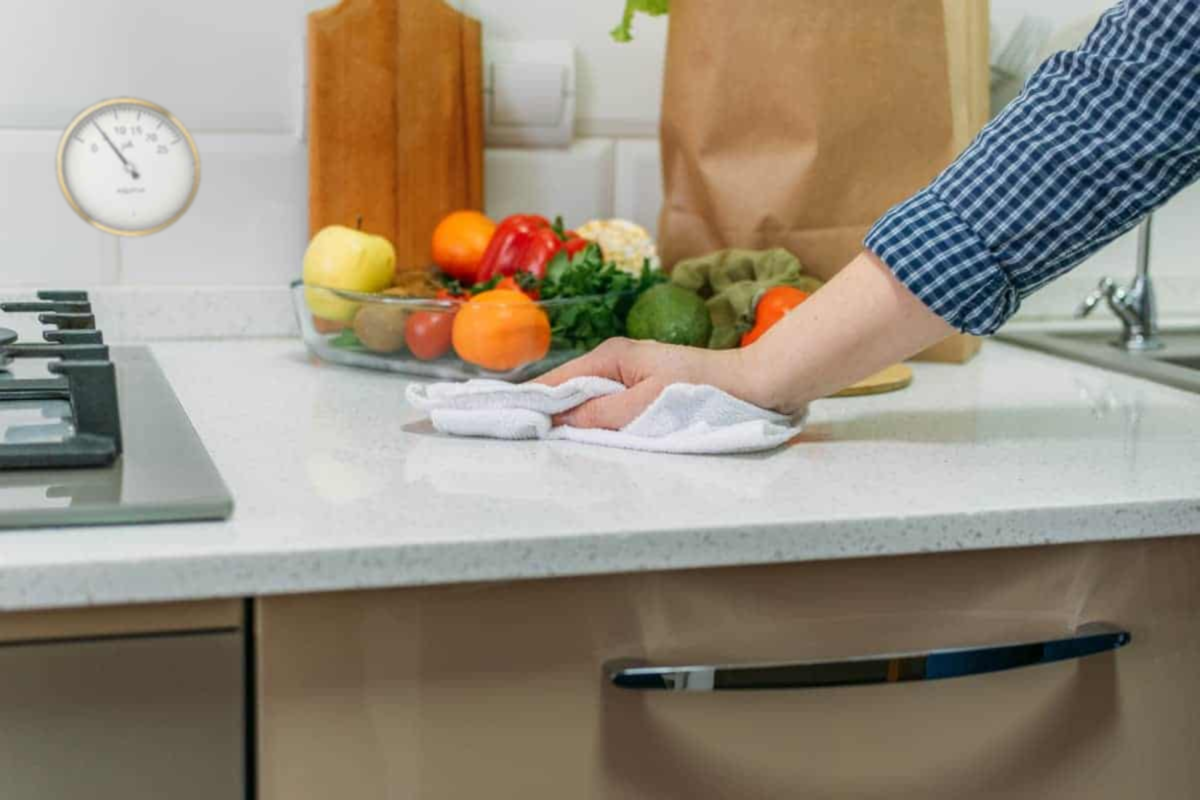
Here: 5 µA
